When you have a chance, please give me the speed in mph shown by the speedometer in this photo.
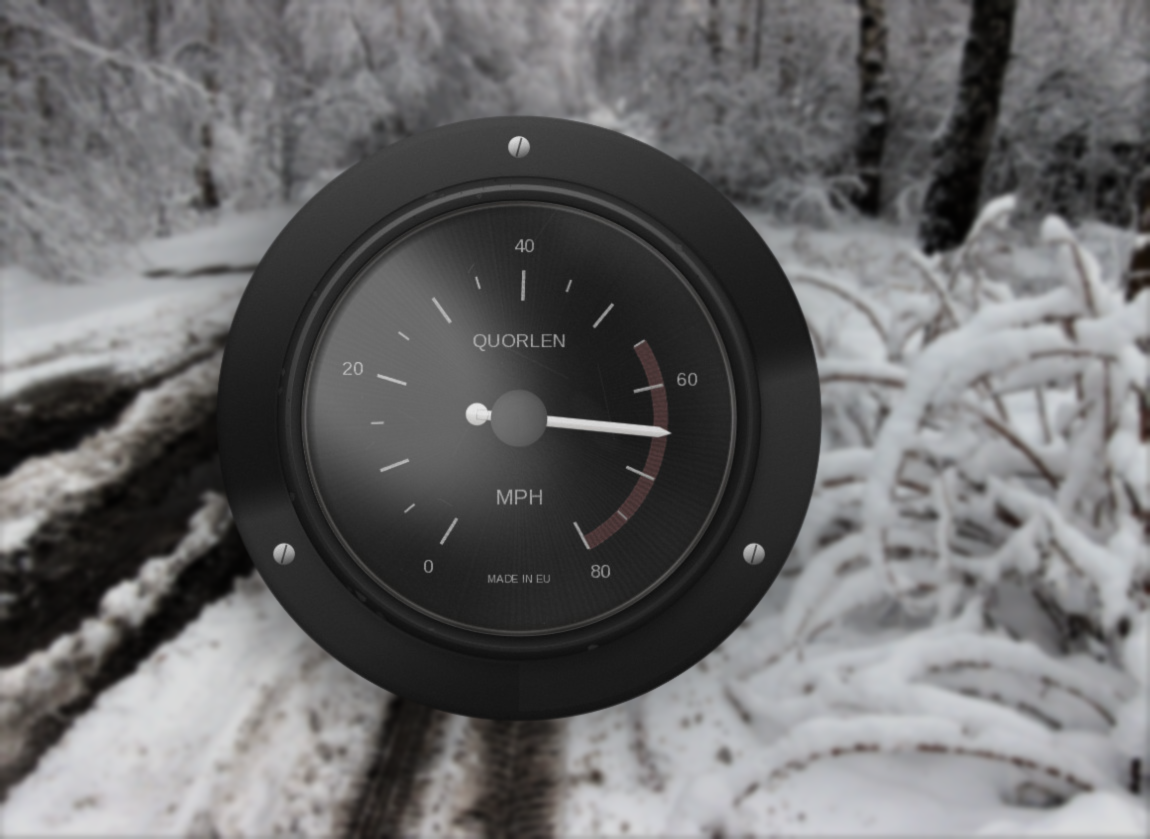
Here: 65 mph
